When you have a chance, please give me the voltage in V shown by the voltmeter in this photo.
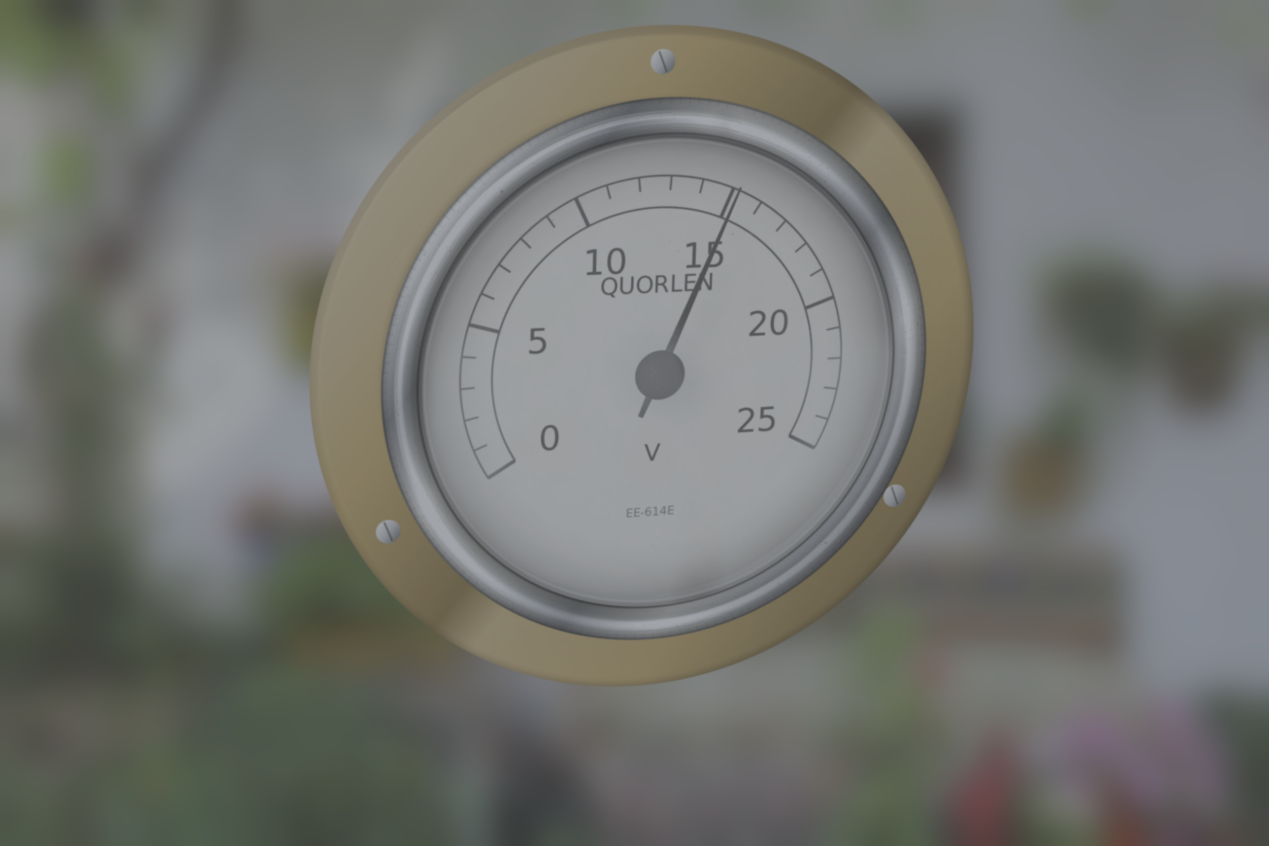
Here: 15 V
